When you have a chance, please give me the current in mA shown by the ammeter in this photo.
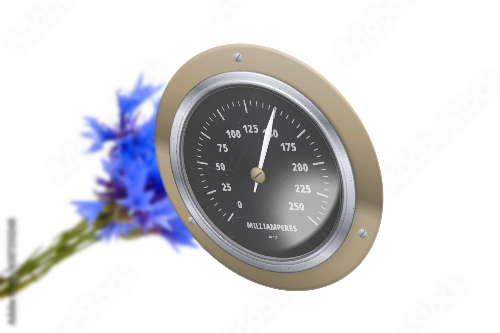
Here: 150 mA
